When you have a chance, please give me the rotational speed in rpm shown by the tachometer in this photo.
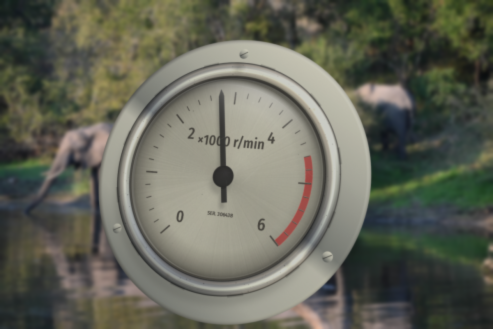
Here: 2800 rpm
